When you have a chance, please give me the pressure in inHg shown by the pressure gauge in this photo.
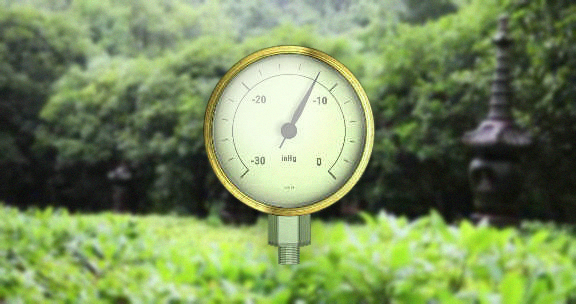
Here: -12 inHg
